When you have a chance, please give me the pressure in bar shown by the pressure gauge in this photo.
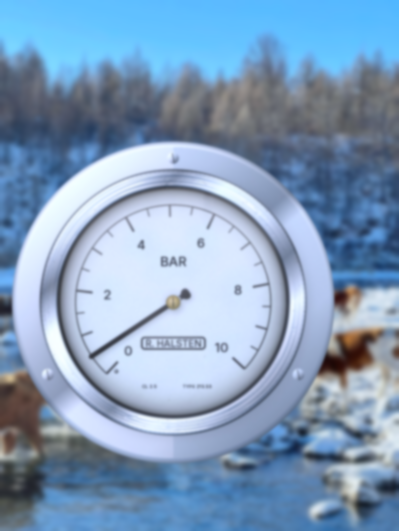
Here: 0.5 bar
